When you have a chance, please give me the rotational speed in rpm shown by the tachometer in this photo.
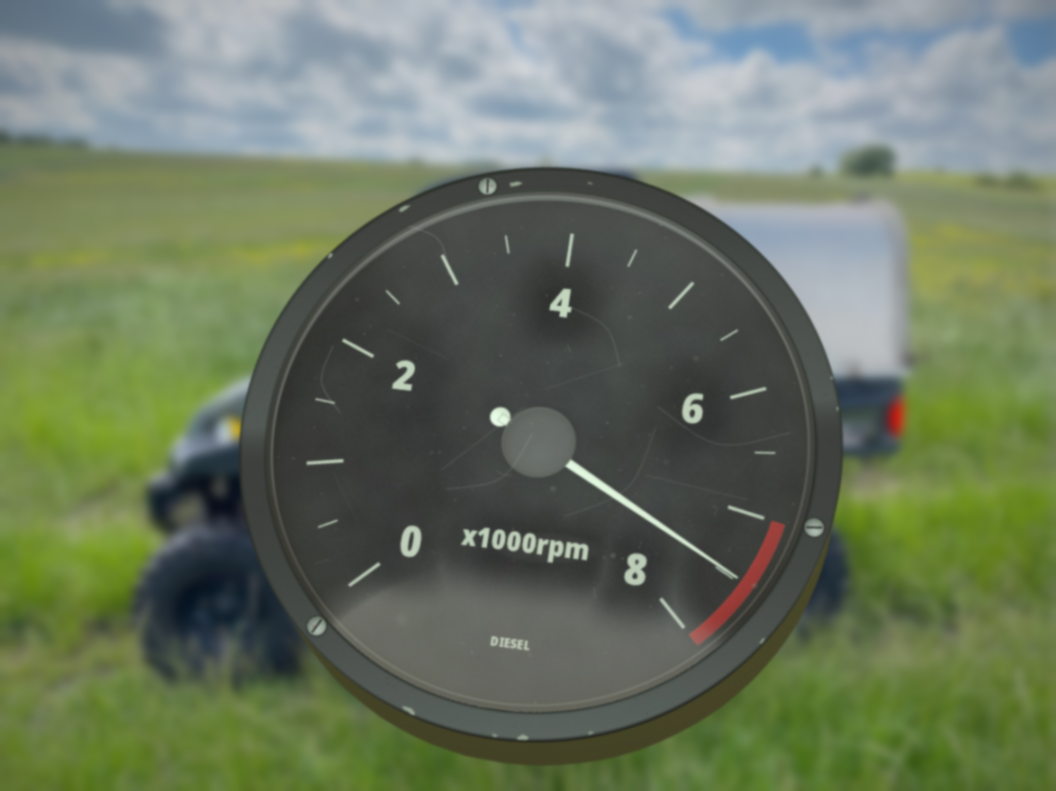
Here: 7500 rpm
